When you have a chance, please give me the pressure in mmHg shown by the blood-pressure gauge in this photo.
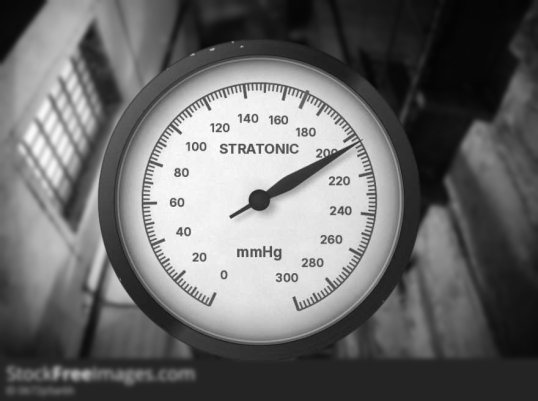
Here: 204 mmHg
